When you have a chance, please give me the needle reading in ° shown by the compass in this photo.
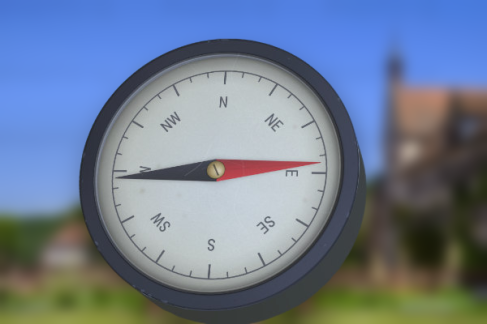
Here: 85 °
